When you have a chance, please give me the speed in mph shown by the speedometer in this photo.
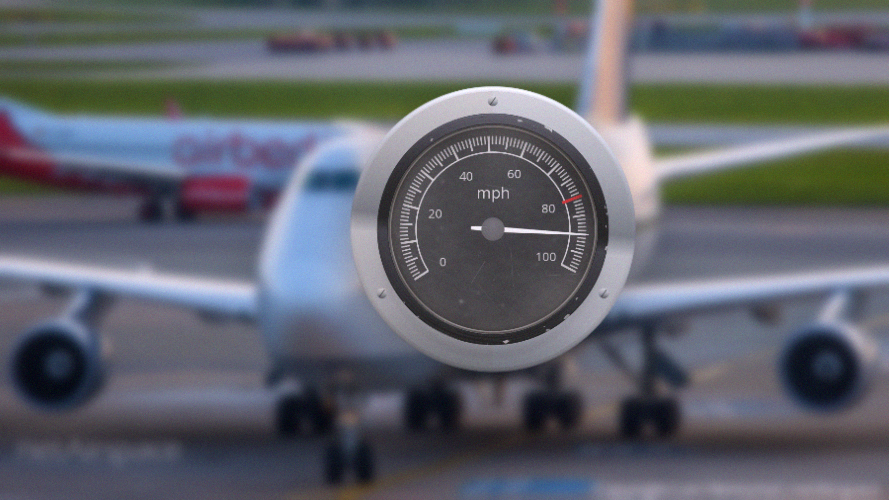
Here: 90 mph
